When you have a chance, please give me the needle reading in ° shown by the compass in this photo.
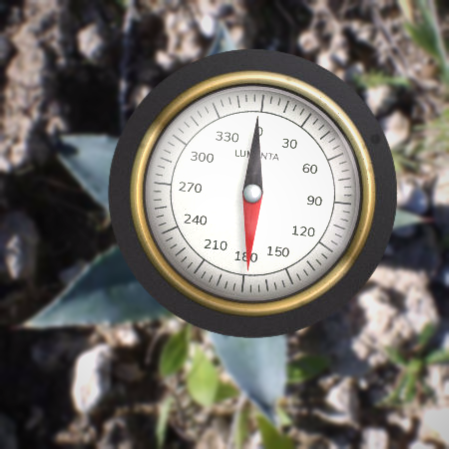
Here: 177.5 °
